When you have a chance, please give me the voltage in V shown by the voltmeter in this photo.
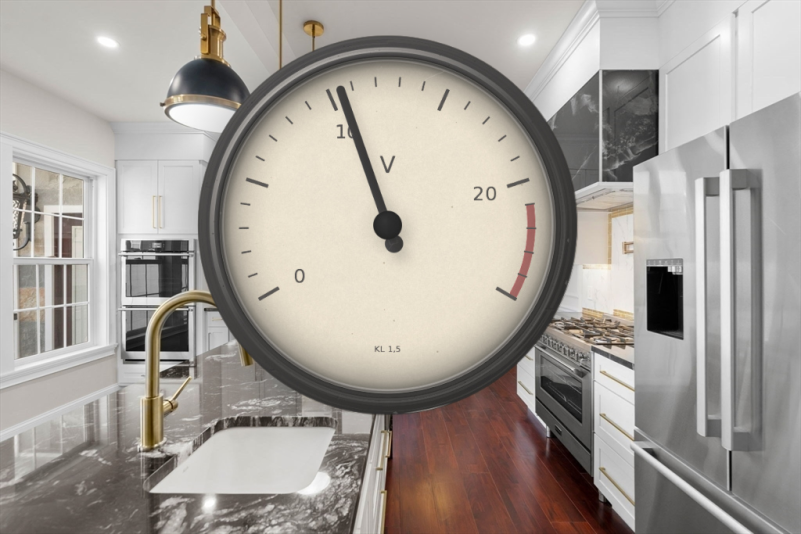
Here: 10.5 V
